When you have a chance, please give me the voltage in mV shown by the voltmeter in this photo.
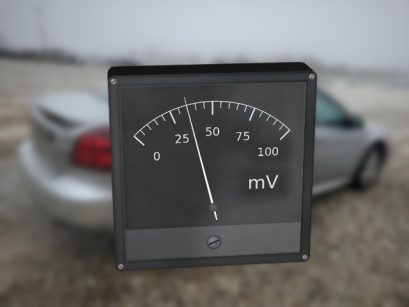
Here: 35 mV
